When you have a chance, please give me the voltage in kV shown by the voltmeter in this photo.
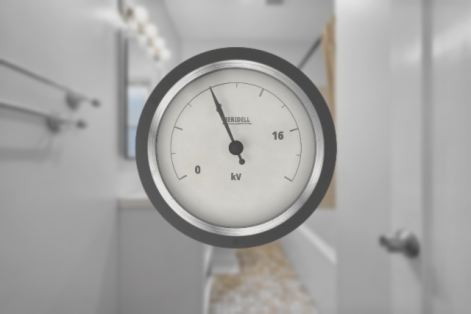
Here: 8 kV
